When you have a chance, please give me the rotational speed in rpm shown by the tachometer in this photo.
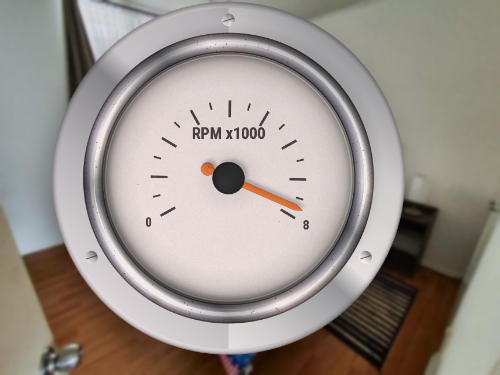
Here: 7750 rpm
